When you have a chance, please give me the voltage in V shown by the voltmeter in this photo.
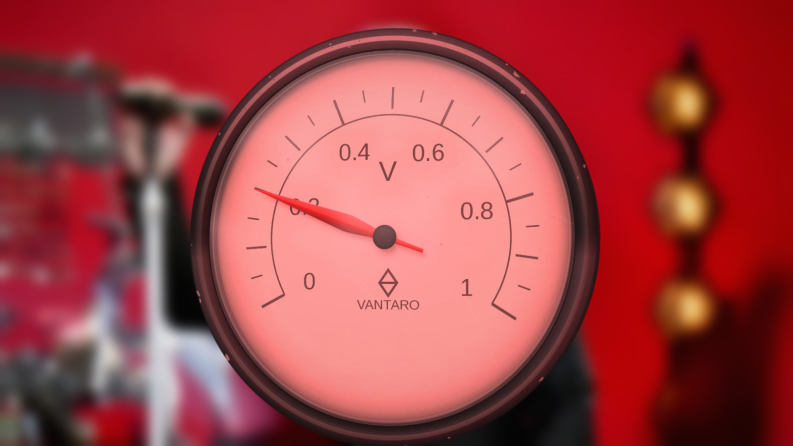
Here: 0.2 V
